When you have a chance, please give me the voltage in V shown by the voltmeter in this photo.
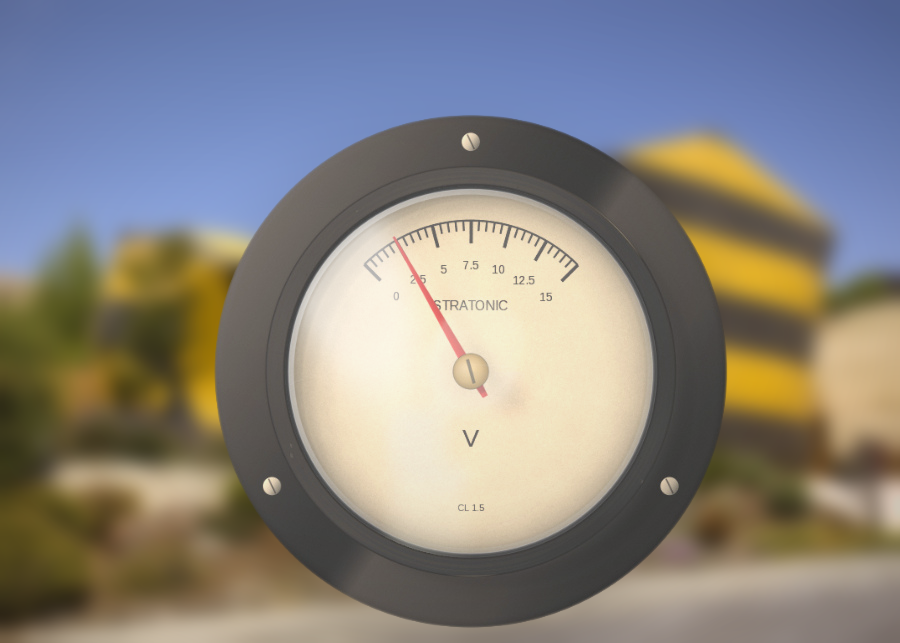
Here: 2.5 V
